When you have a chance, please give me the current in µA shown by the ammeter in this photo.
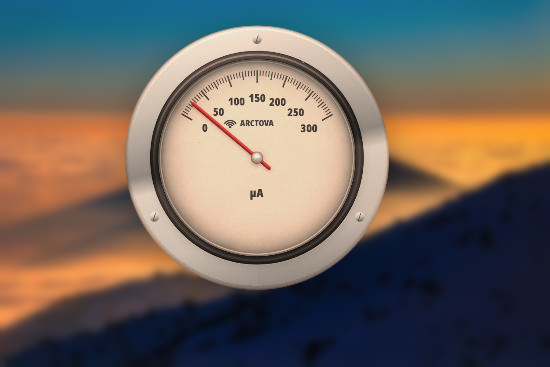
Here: 25 µA
